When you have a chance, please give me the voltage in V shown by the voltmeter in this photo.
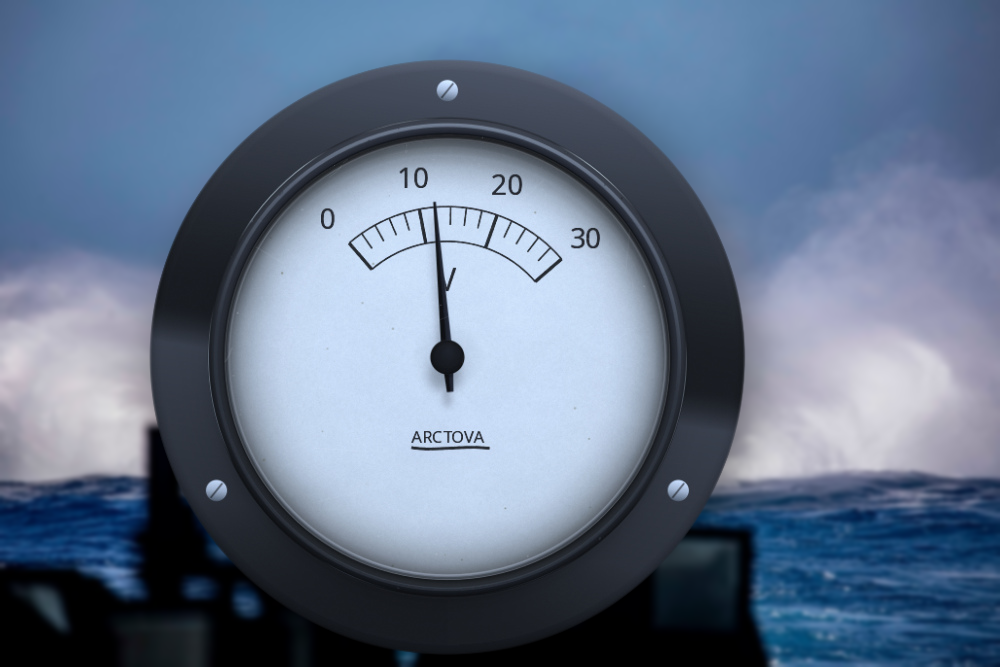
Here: 12 V
